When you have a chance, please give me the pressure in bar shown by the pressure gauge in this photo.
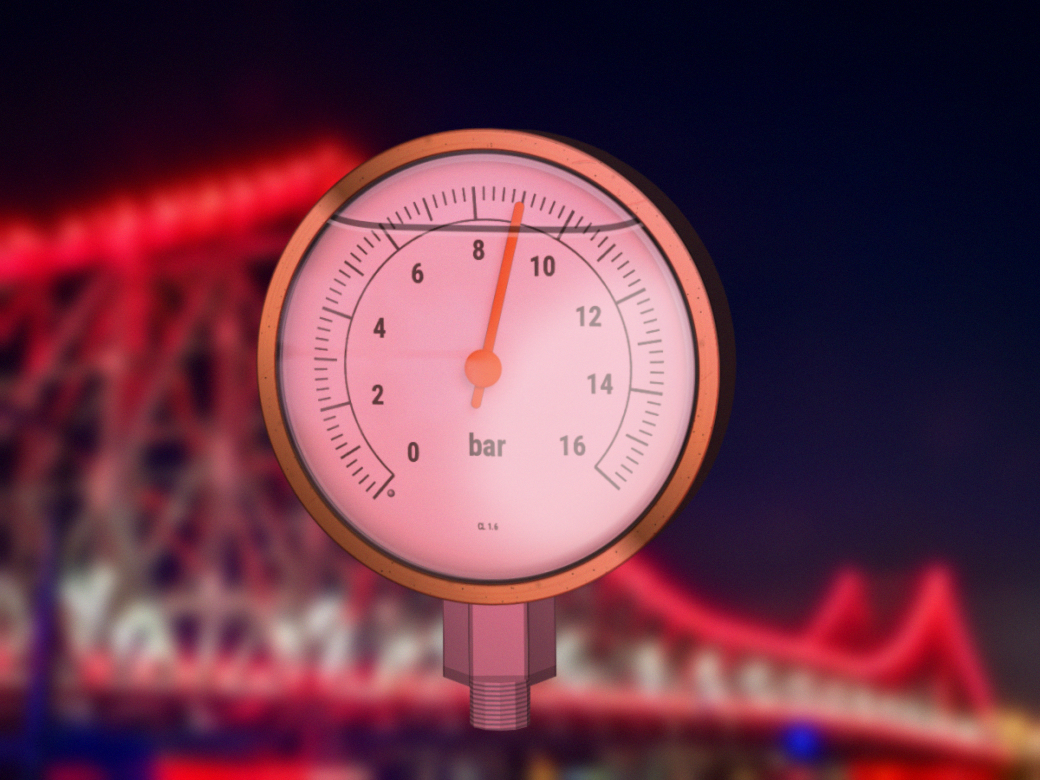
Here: 9 bar
